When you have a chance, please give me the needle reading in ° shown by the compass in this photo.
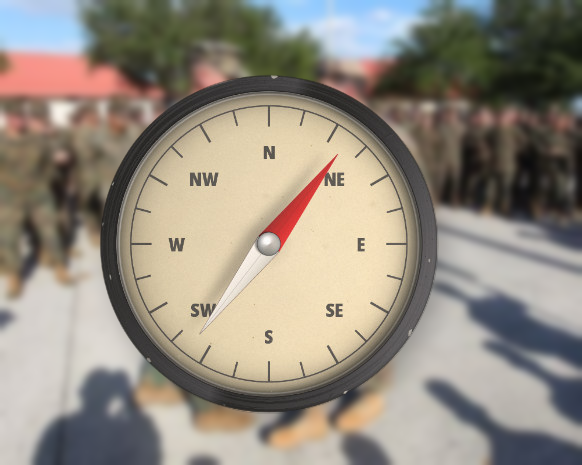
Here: 37.5 °
